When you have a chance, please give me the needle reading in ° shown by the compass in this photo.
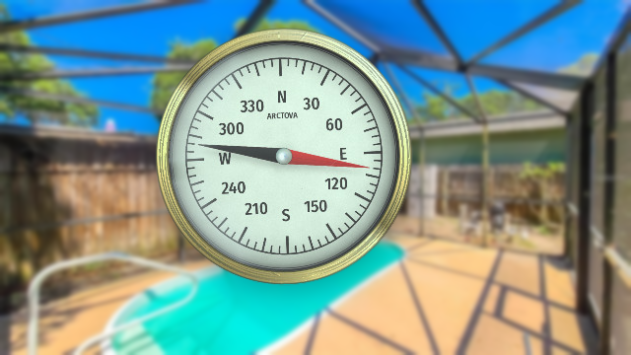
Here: 100 °
